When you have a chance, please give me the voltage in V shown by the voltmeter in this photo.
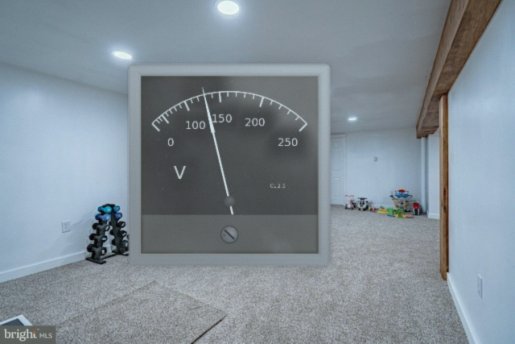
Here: 130 V
